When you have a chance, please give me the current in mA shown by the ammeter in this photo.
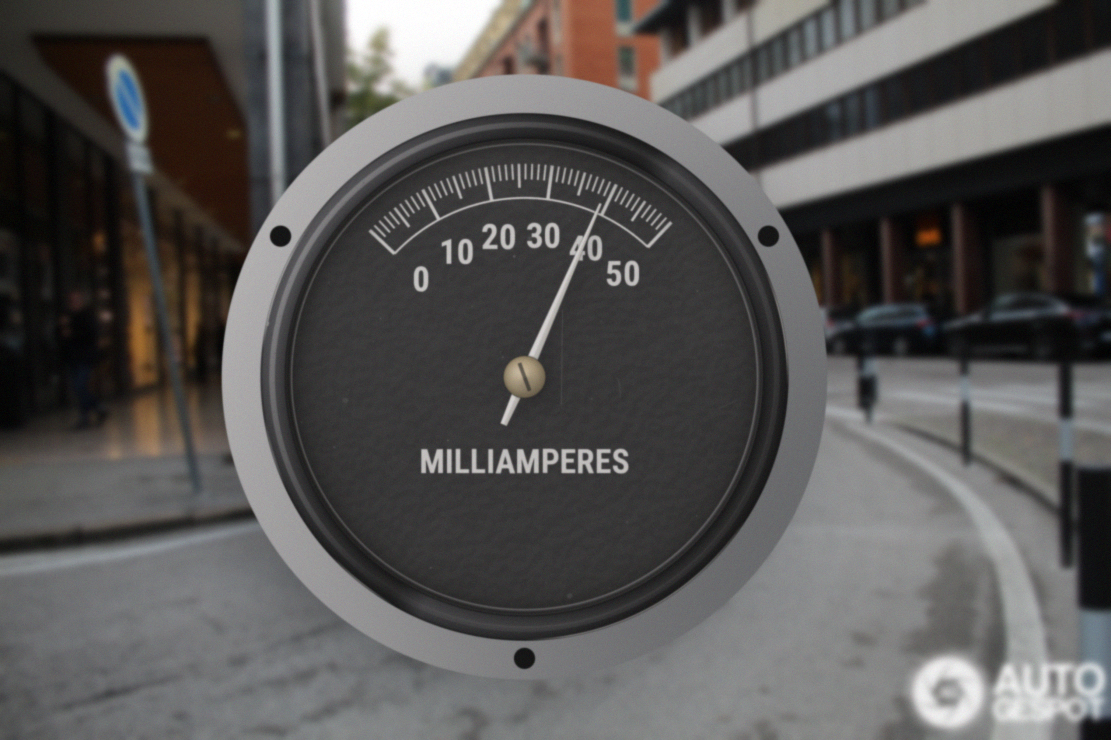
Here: 39 mA
